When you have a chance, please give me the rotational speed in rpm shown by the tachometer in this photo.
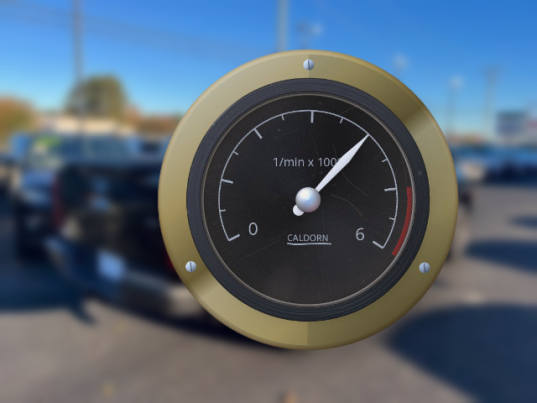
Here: 4000 rpm
